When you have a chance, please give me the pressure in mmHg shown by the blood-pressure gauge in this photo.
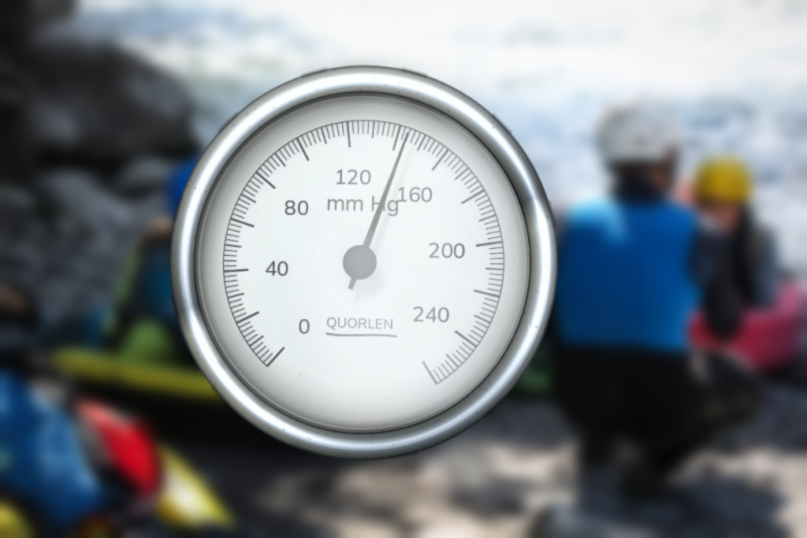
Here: 144 mmHg
